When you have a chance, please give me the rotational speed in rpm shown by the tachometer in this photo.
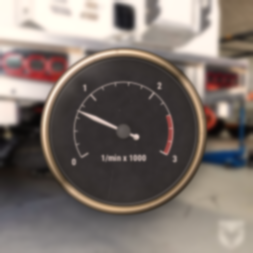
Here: 700 rpm
